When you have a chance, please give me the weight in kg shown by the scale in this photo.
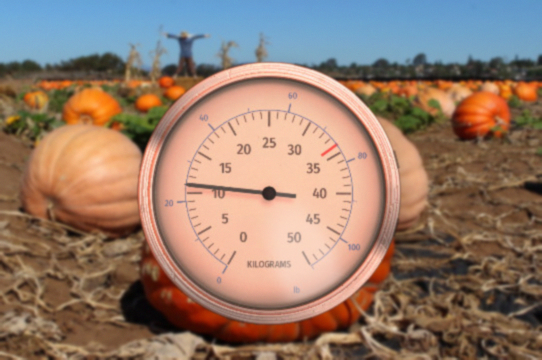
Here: 11 kg
